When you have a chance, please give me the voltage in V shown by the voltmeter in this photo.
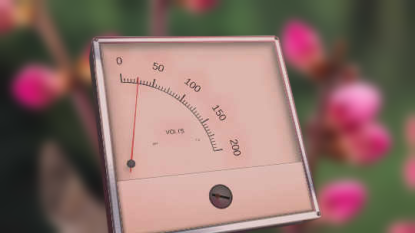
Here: 25 V
